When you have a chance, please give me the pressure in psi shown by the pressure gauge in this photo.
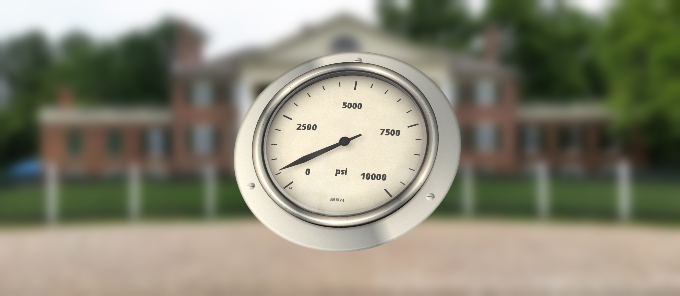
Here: 500 psi
